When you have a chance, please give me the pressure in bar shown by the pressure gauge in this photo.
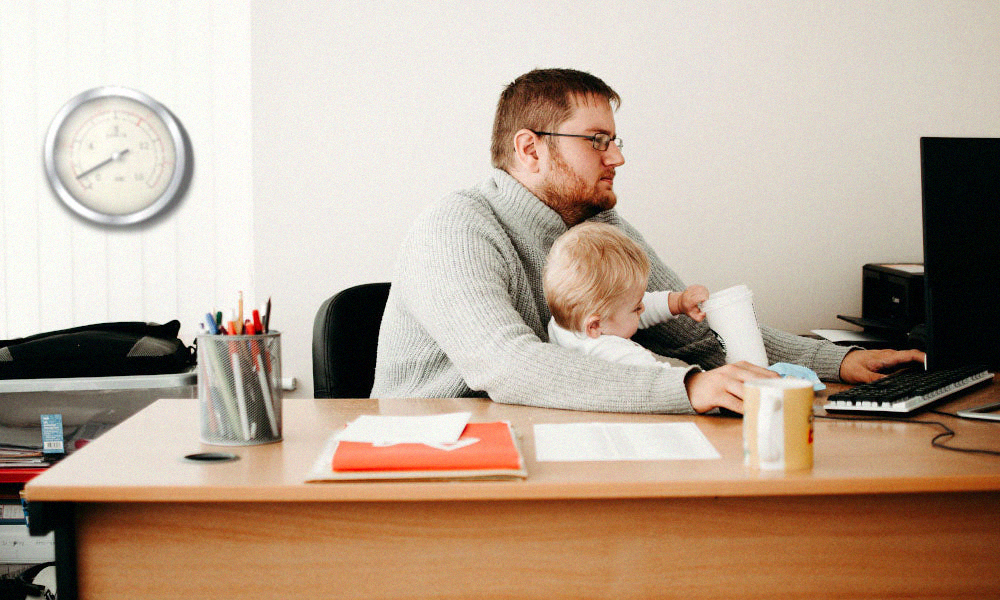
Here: 1 bar
